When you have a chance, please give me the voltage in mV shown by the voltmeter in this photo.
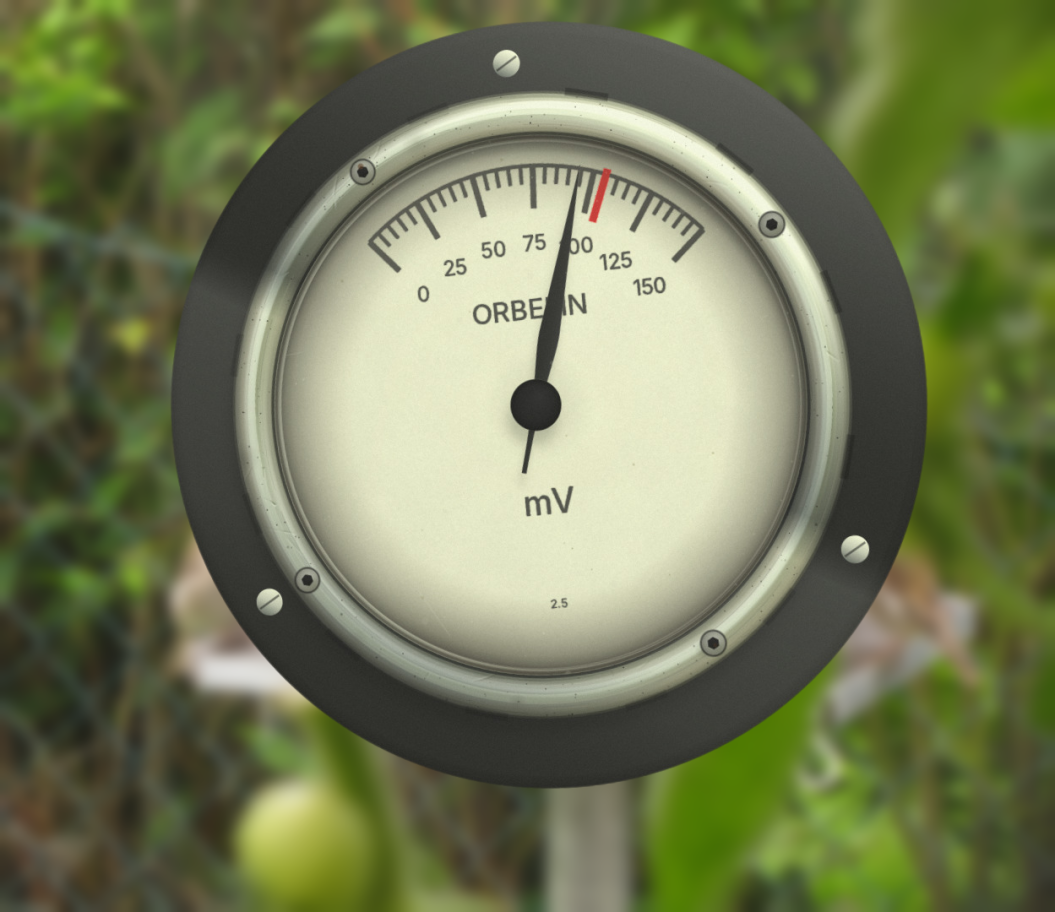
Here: 95 mV
